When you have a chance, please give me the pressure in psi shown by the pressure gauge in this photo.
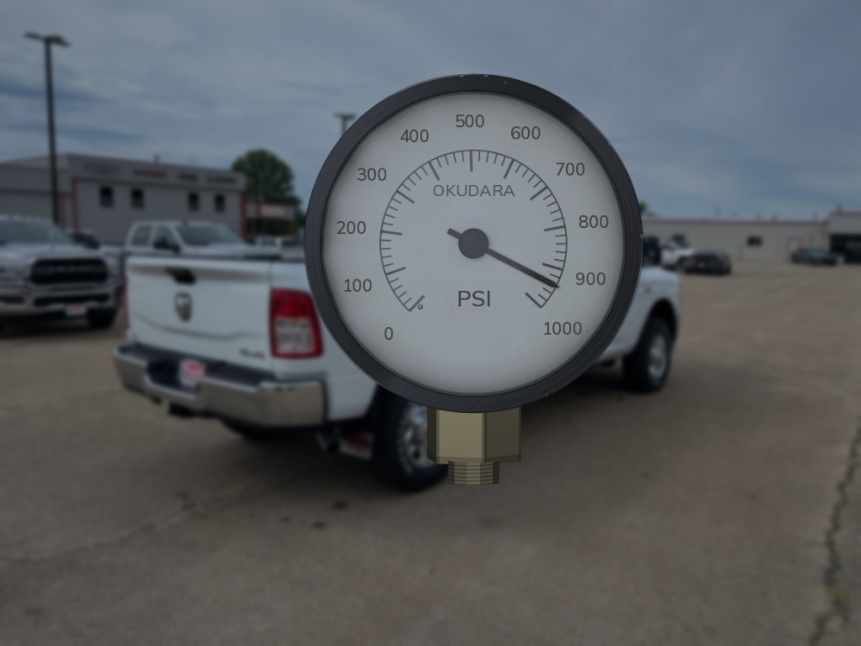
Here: 940 psi
